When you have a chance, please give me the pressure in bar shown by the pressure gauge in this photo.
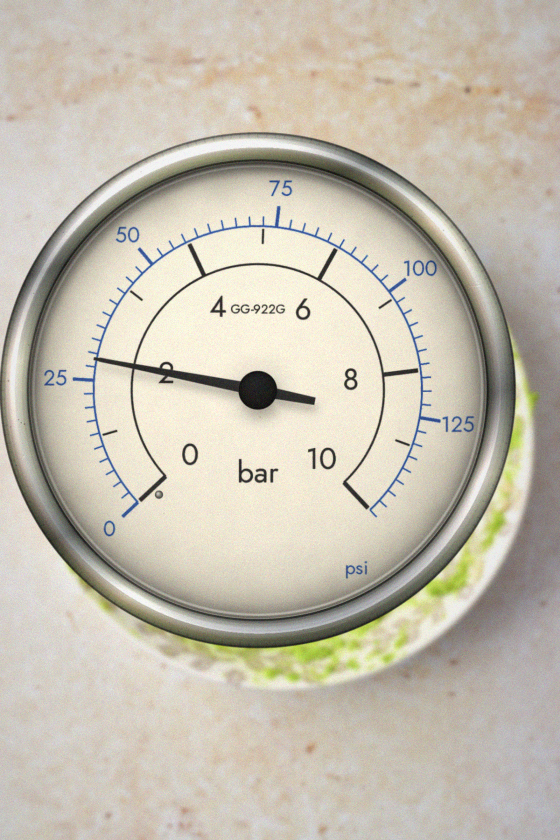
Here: 2 bar
